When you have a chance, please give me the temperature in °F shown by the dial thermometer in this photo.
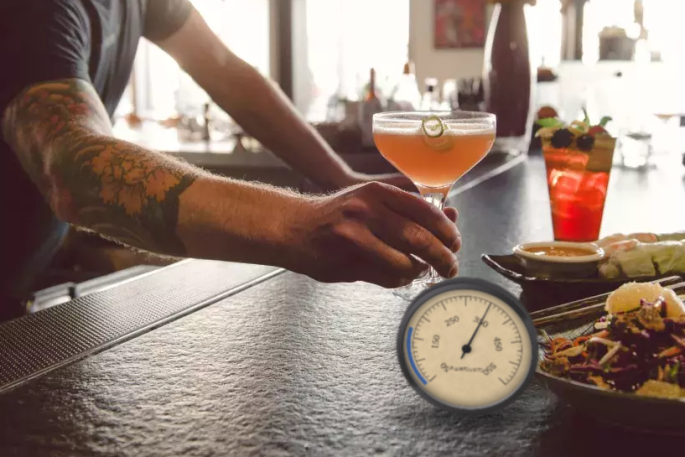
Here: 350 °F
